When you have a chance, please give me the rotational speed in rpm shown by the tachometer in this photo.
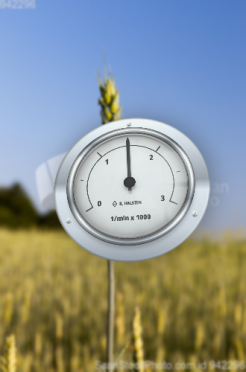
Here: 1500 rpm
